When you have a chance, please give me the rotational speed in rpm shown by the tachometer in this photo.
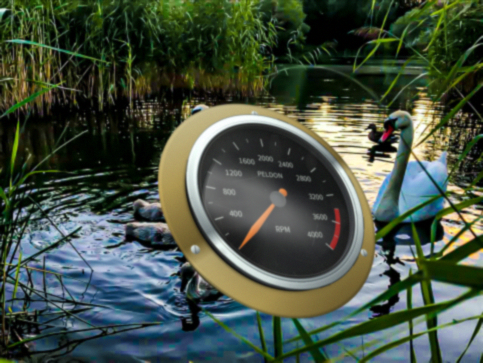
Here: 0 rpm
